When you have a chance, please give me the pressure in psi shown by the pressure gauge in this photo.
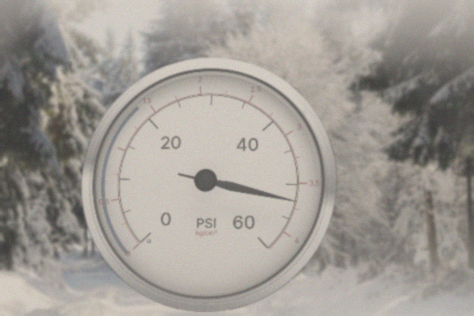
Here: 52.5 psi
